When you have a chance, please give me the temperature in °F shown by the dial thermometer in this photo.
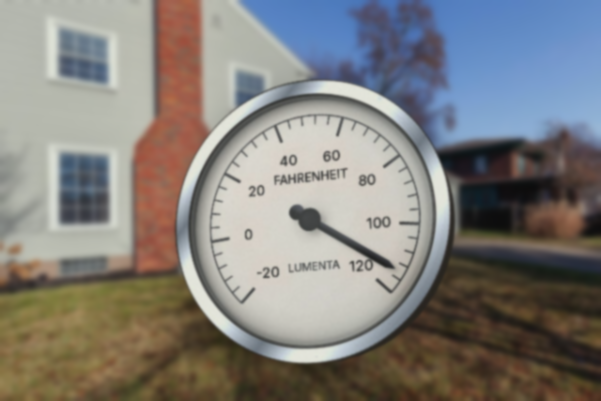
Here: 114 °F
